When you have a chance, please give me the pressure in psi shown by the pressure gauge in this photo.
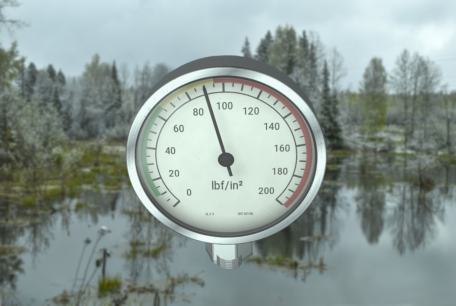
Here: 90 psi
